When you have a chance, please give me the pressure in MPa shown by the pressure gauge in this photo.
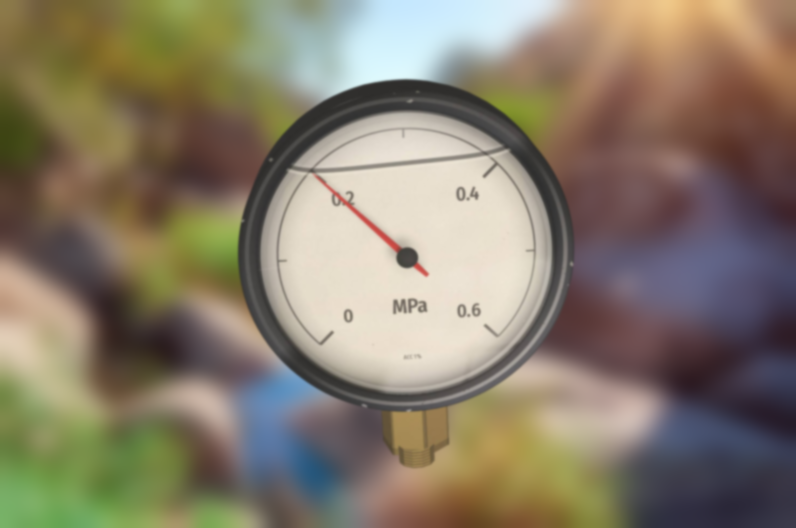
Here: 0.2 MPa
